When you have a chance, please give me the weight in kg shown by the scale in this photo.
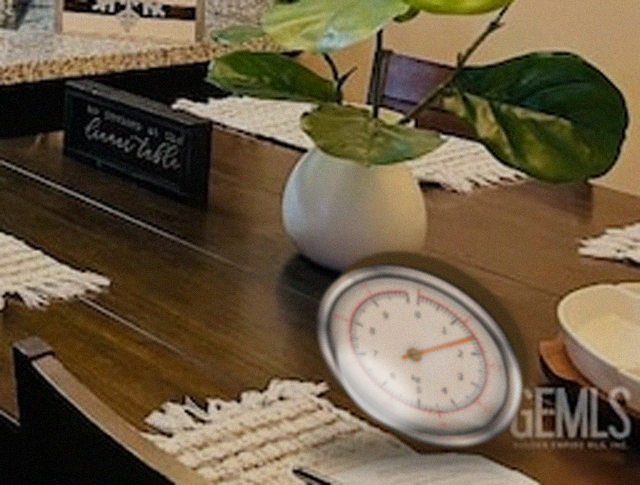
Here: 1.5 kg
